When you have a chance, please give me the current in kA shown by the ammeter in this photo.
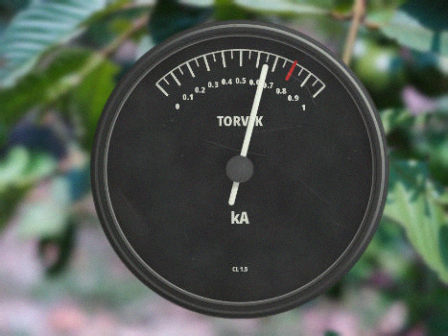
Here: 0.65 kA
